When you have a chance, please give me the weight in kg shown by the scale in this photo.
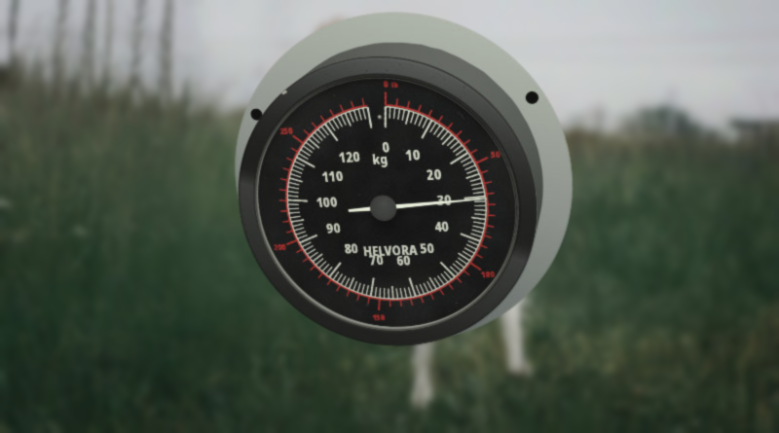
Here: 30 kg
